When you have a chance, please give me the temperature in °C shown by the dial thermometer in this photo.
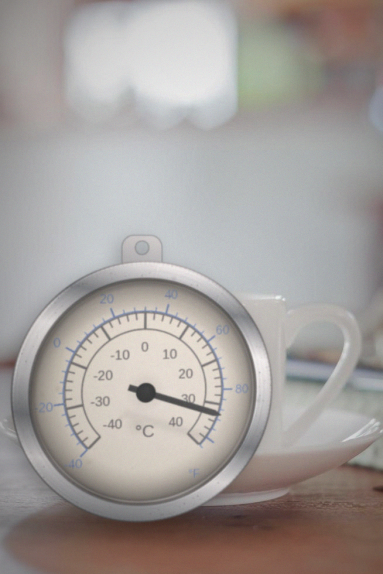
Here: 32 °C
